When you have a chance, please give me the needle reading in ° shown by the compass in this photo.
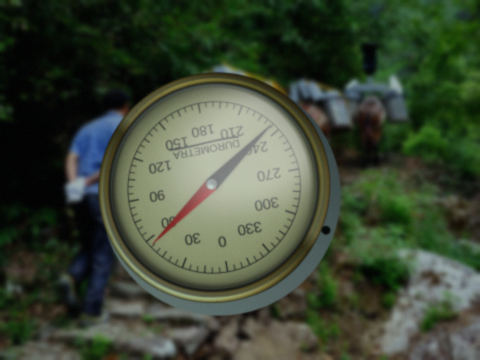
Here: 55 °
